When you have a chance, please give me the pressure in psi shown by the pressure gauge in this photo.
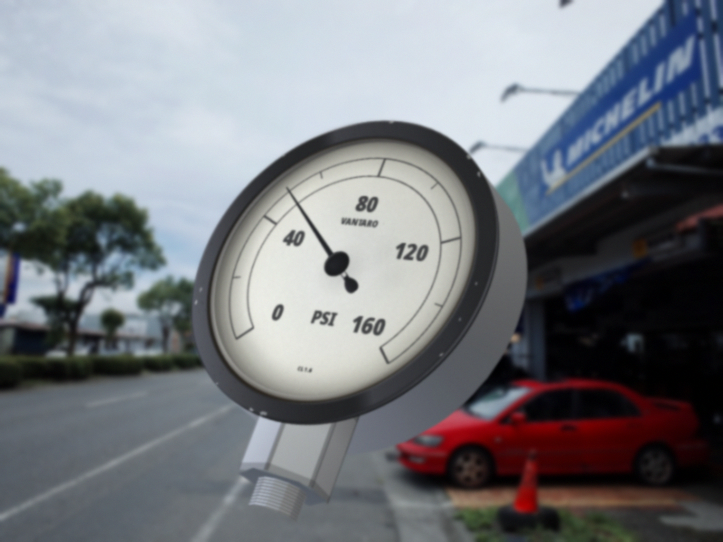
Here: 50 psi
